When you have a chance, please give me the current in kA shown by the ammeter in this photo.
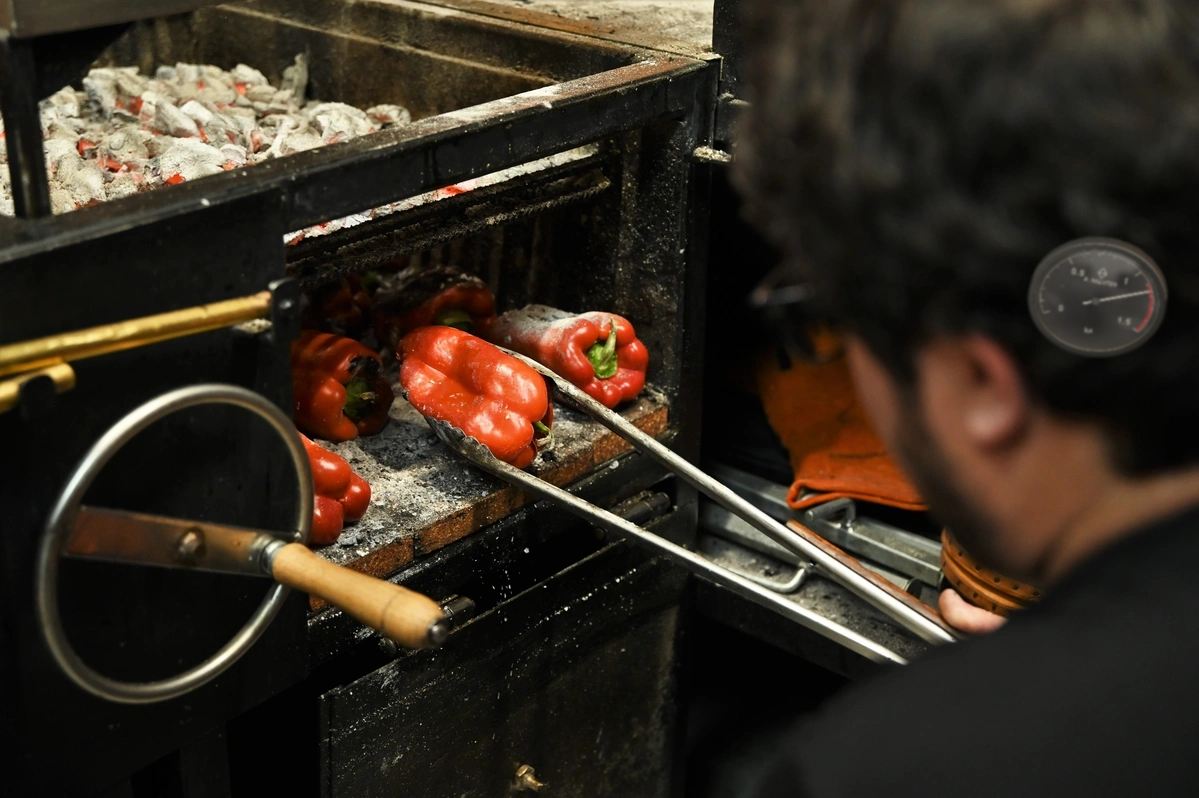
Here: 1.15 kA
